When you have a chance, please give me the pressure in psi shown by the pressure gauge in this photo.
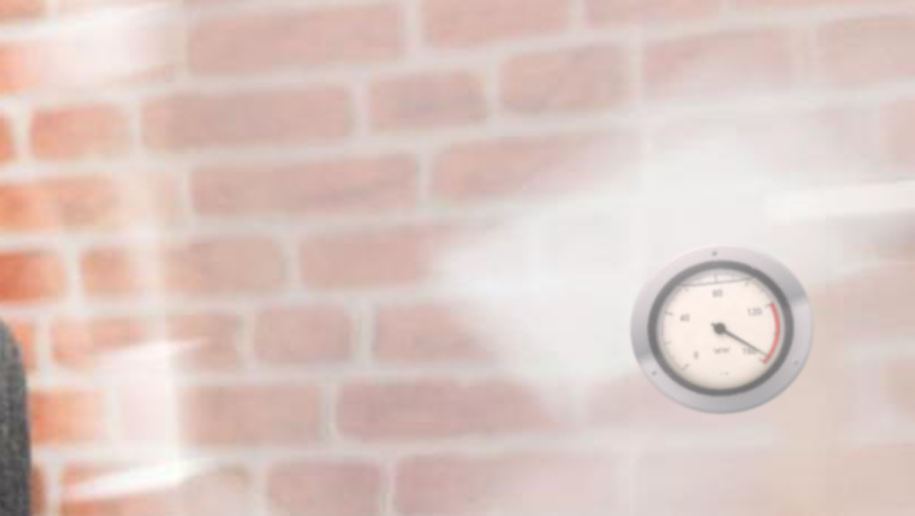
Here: 155 psi
